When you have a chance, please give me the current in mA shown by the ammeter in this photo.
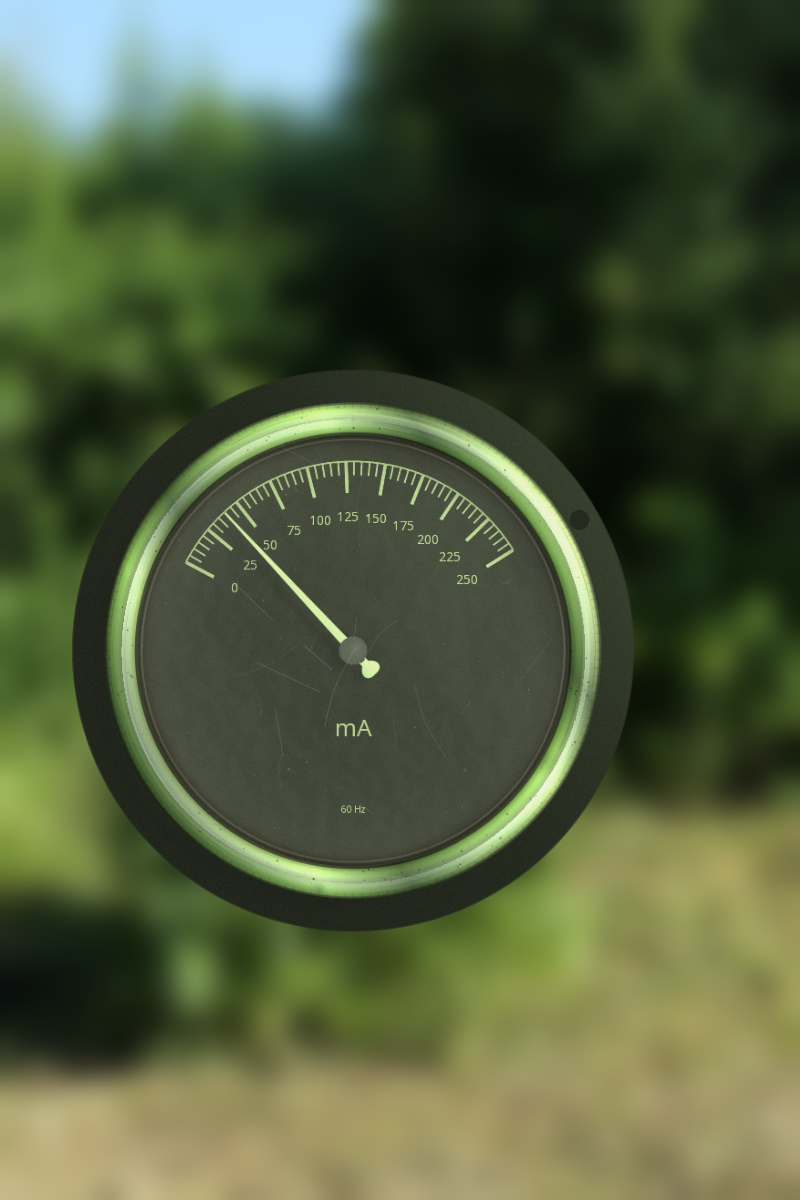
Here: 40 mA
